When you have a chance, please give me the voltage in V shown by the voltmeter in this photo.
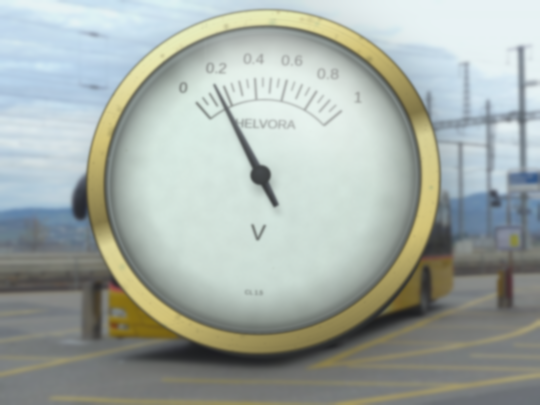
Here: 0.15 V
